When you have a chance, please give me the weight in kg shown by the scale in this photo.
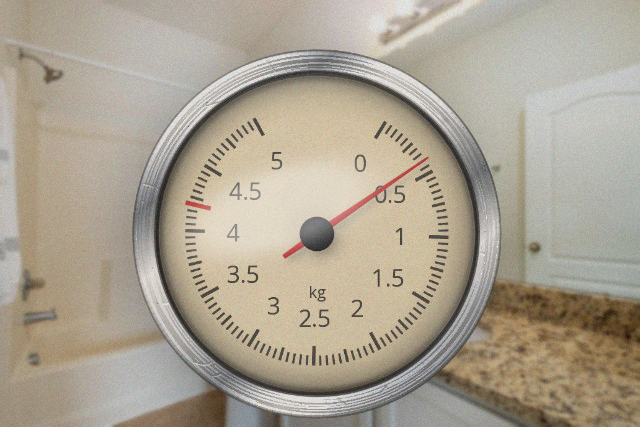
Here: 0.4 kg
